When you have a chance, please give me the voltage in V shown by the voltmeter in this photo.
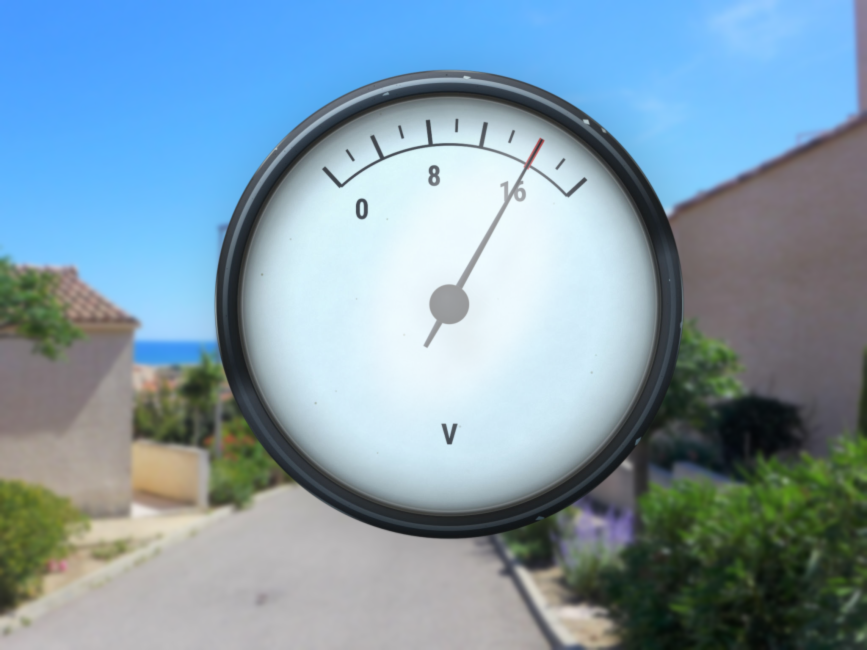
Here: 16 V
